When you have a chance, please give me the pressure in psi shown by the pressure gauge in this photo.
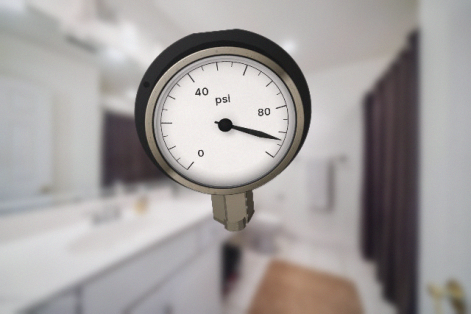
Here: 92.5 psi
